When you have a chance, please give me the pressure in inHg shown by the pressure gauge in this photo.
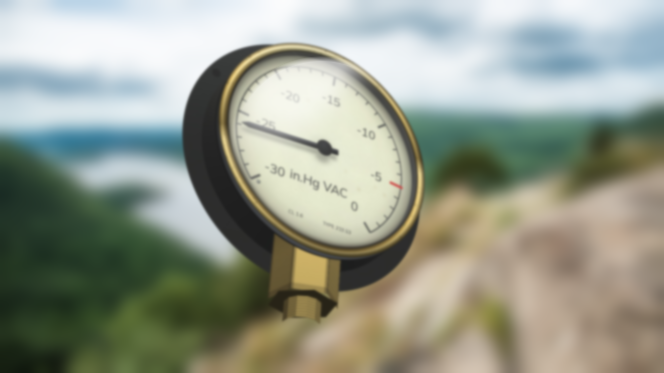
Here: -26 inHg
